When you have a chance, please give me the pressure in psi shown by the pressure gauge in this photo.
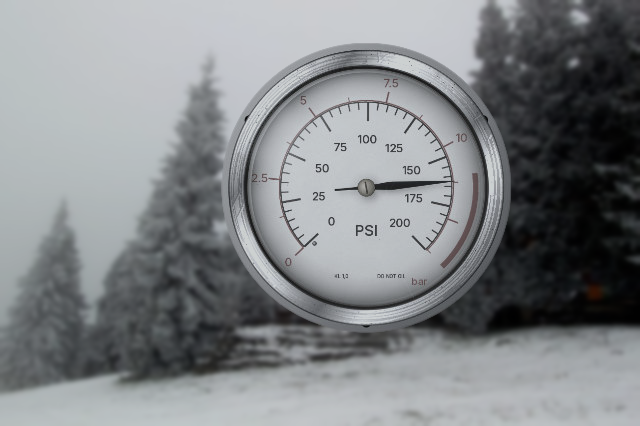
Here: 162.5 psi
